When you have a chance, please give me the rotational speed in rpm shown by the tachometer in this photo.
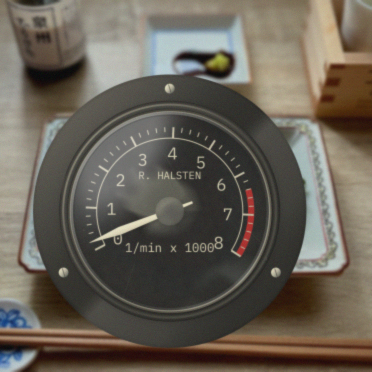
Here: 200 rpm
